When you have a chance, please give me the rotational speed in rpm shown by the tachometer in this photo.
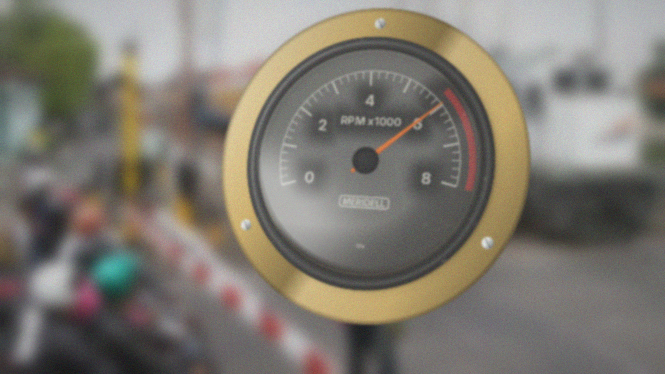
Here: 6000 rpm
